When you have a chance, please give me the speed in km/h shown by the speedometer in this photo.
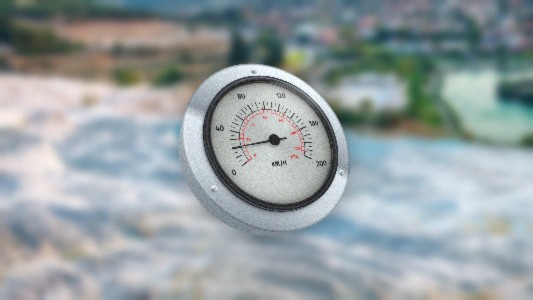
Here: 20 km/h
